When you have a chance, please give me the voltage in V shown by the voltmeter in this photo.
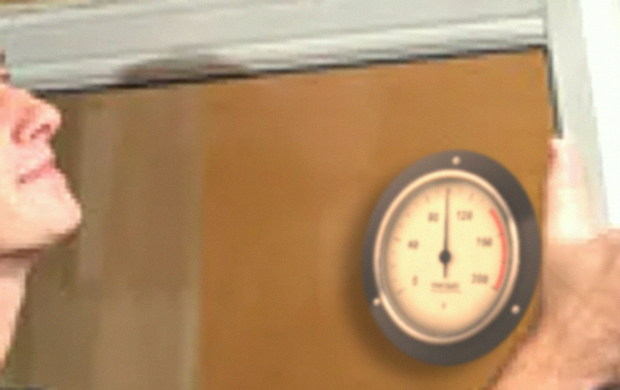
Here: 100 V
